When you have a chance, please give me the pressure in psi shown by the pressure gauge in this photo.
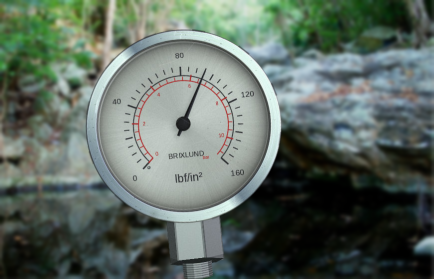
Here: 95 psi
